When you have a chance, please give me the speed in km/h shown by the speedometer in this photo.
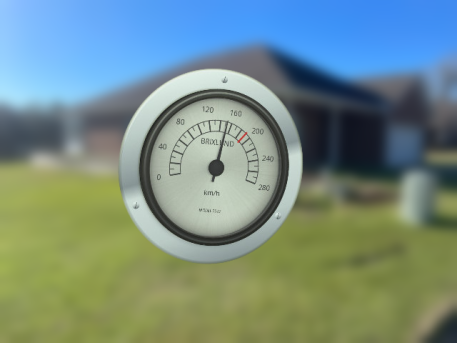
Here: 150 km/h
